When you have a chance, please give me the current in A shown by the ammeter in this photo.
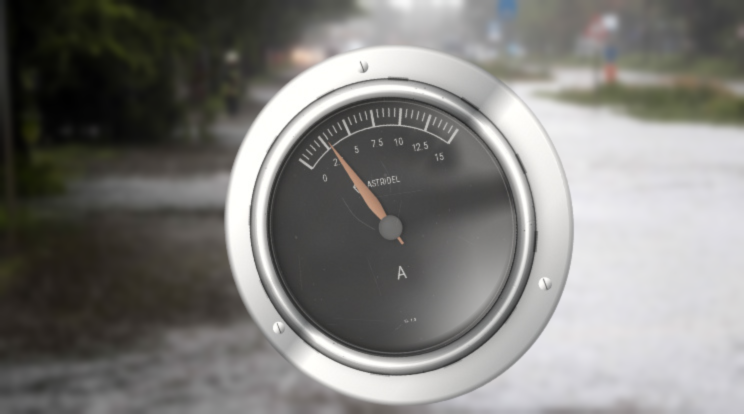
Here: 3 A
